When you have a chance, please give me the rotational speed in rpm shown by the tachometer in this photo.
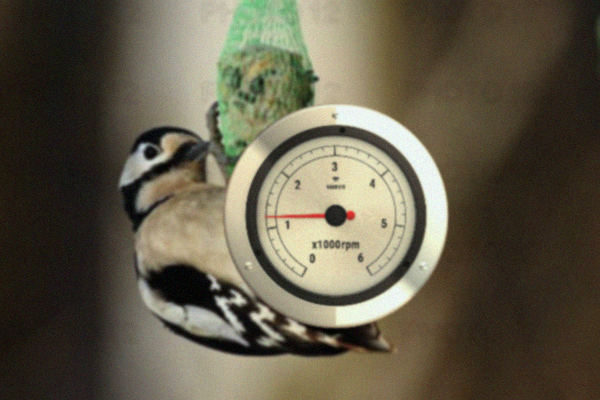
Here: 1200 rpm
